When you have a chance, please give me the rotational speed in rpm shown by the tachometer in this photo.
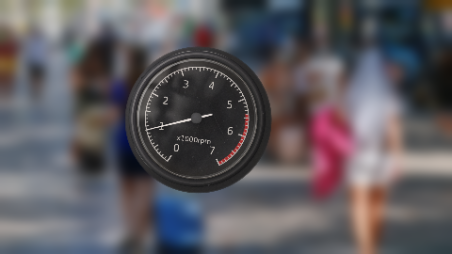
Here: 1000 rpm
